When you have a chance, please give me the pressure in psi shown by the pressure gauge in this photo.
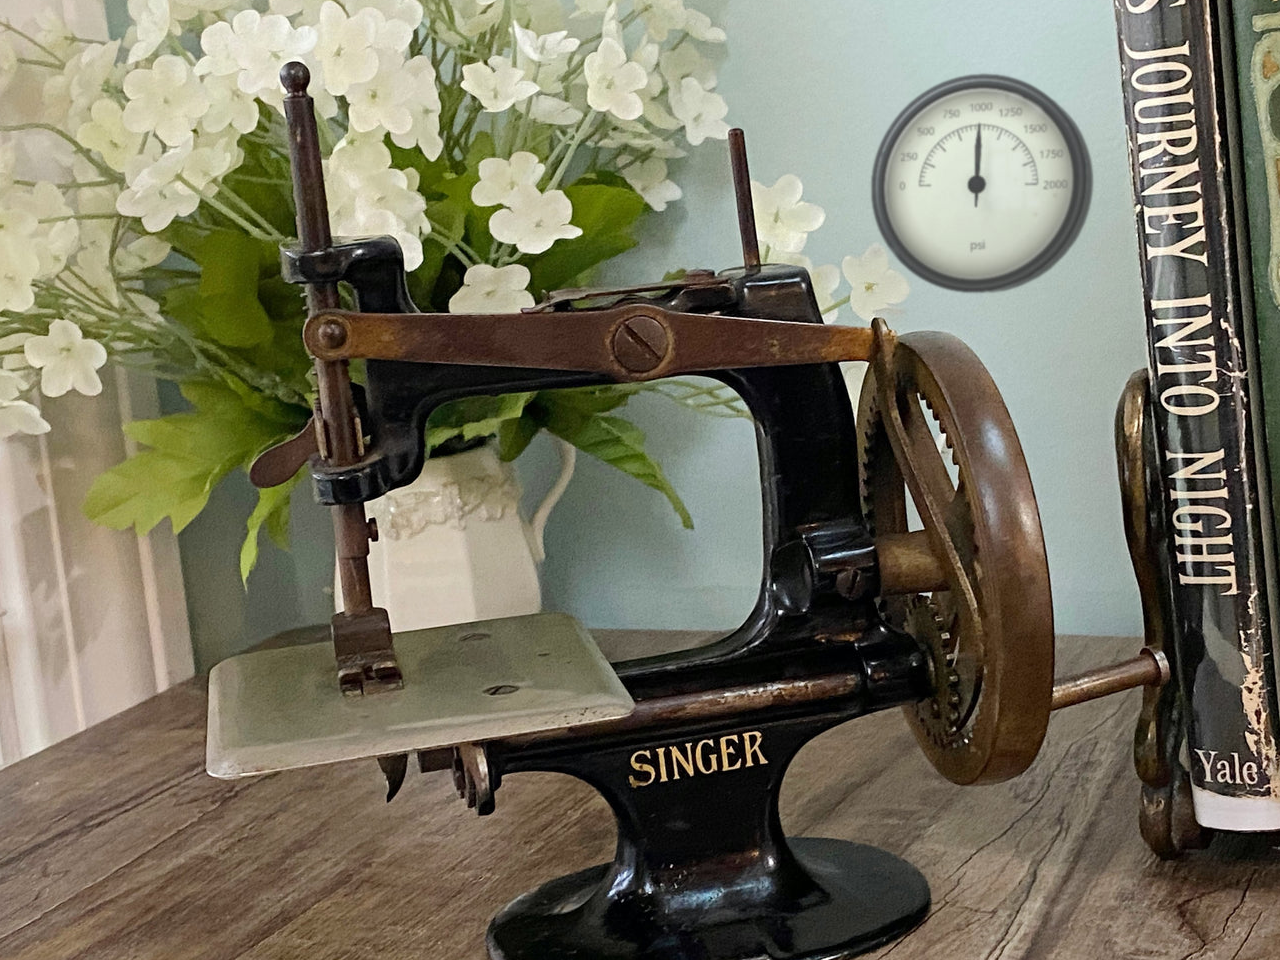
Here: 1000 psi
